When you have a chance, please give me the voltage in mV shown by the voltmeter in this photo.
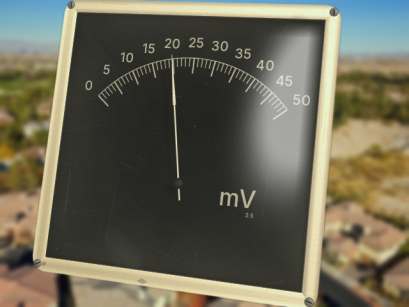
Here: 20 mV
